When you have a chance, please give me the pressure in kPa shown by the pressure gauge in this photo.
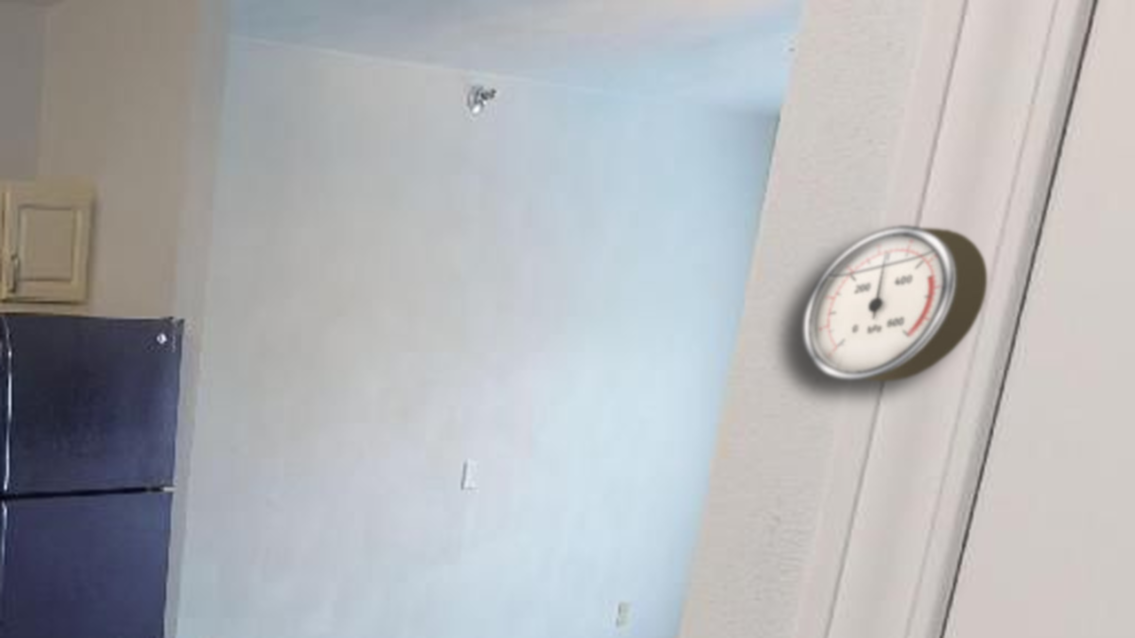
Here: 300 kPa
